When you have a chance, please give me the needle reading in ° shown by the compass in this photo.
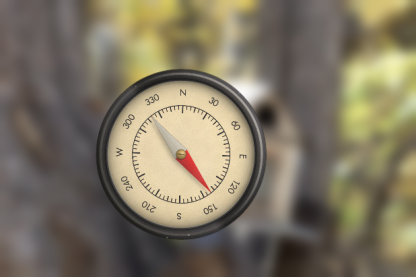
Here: 140 °
